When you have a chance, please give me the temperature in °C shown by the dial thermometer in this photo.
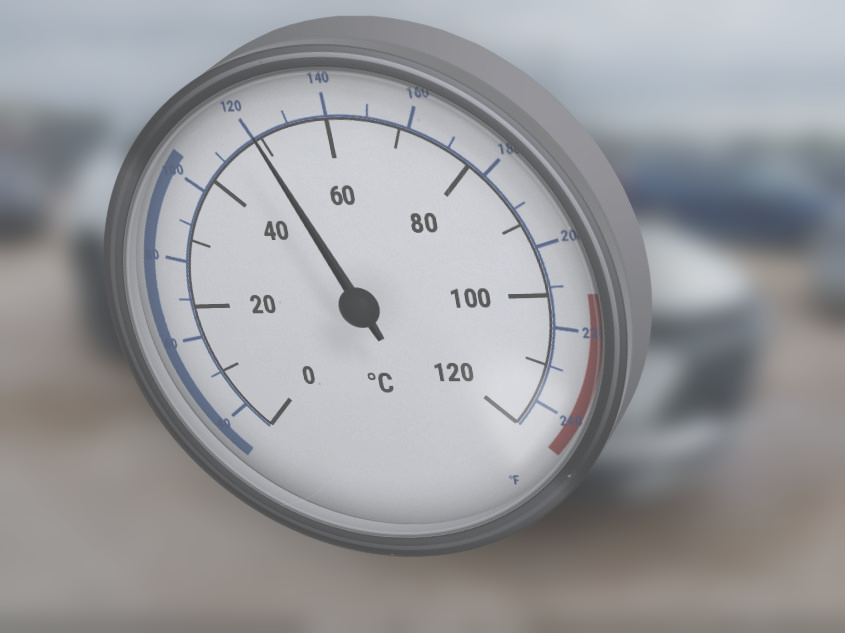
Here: 50 °C
